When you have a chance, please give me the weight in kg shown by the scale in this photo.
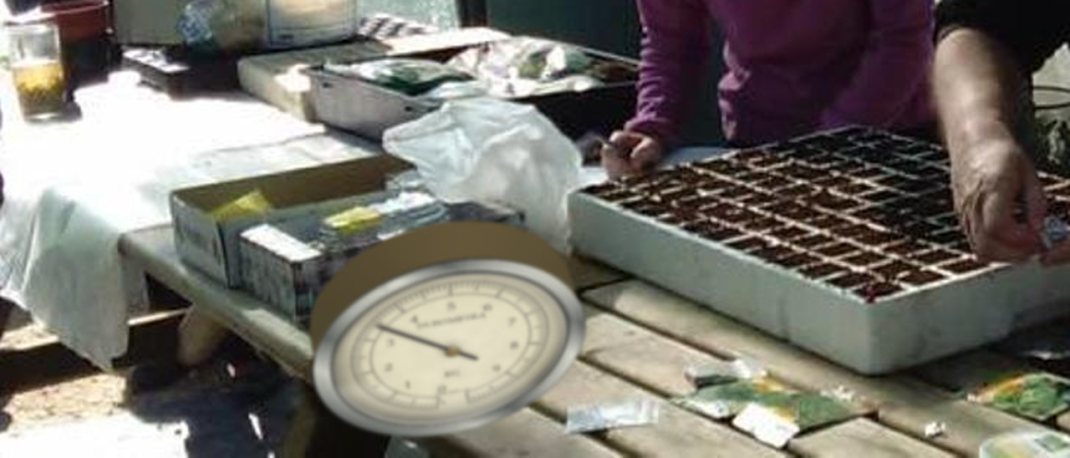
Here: 3.5 kg
